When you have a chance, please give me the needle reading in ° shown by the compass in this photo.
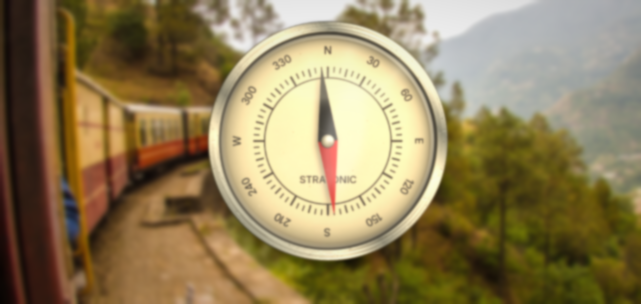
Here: 175 °
